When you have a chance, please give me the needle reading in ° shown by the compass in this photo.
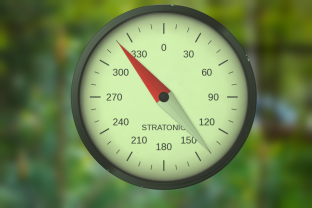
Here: 320 °
